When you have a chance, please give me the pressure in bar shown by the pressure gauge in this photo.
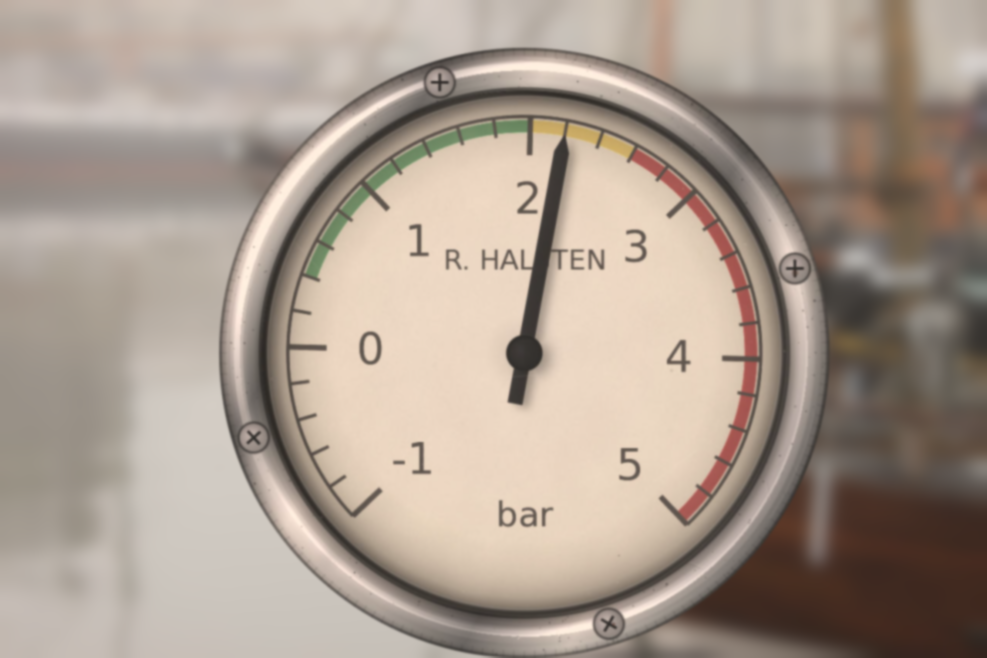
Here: 2.2 bar
